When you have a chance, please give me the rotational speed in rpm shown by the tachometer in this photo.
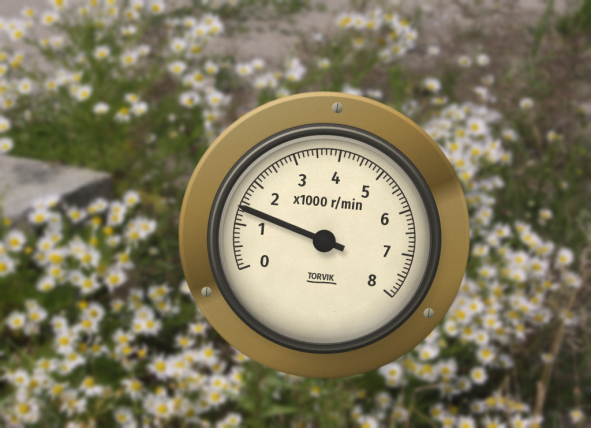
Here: 1400 rpm
